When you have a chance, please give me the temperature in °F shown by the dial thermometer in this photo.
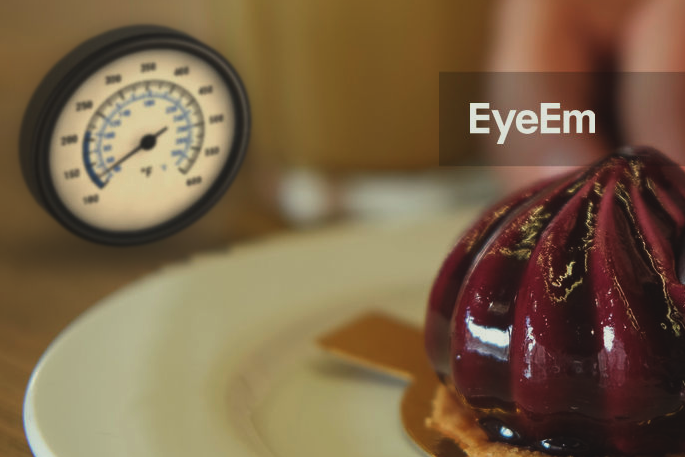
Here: 125 °F
